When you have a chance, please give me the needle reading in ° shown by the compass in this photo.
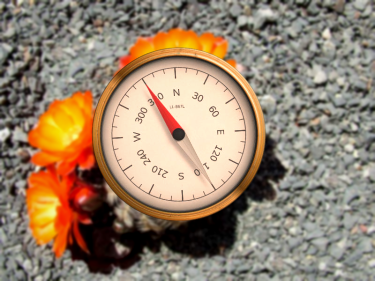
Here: 330 °
